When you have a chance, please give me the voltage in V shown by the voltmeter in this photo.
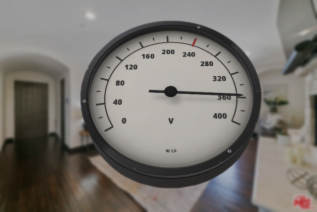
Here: 360 V
